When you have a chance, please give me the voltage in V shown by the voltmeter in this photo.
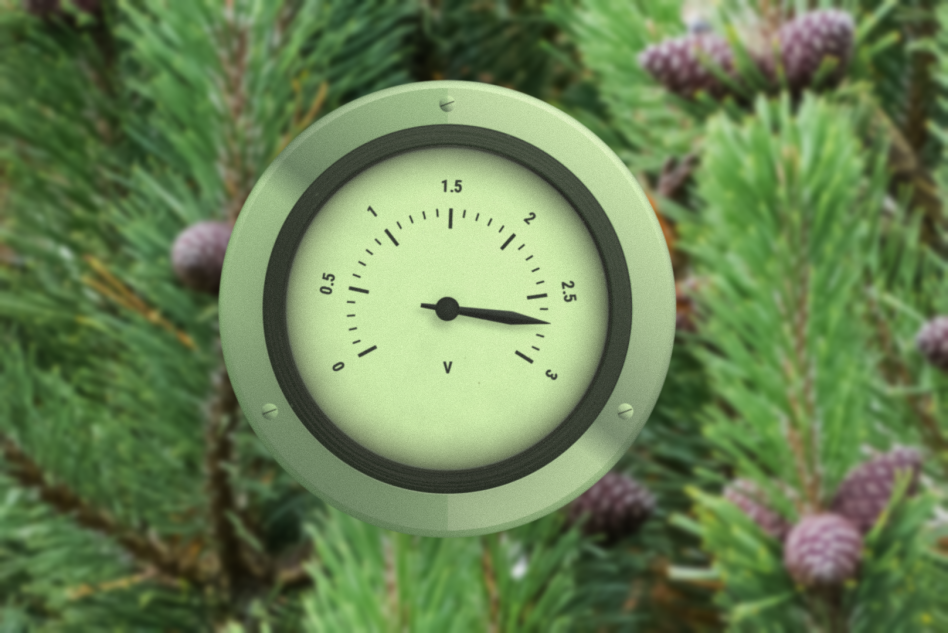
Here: 2.7 V
